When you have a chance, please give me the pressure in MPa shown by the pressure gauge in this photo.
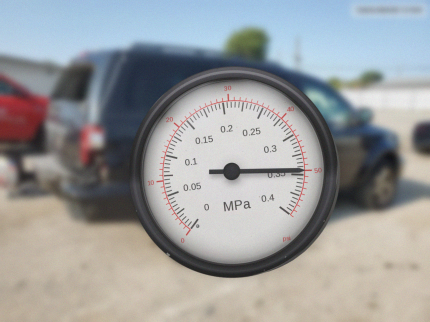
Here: 0.345 MPa
